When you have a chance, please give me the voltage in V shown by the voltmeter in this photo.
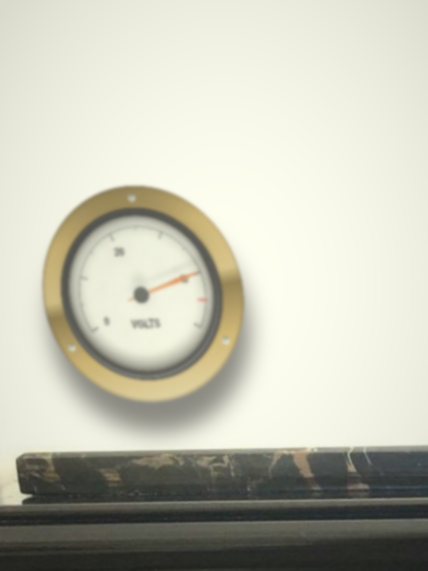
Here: 40 V
